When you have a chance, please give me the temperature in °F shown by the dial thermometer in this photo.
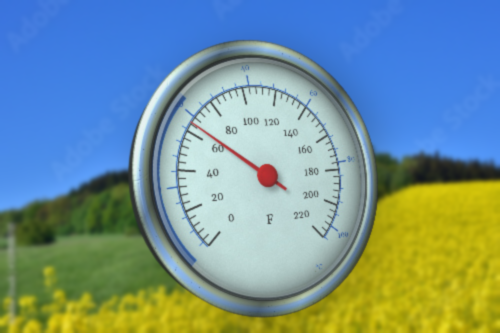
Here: 64 °F
